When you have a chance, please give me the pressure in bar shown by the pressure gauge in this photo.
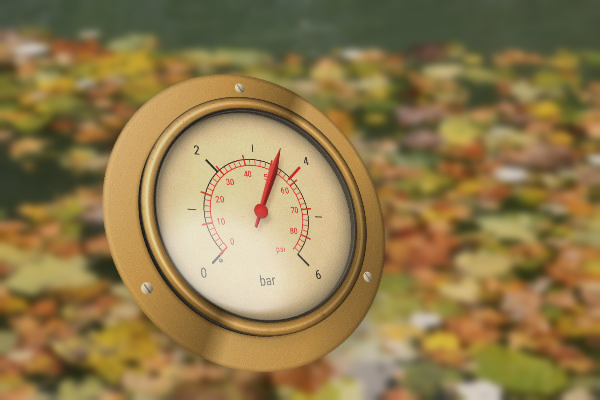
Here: 3.5 bar
